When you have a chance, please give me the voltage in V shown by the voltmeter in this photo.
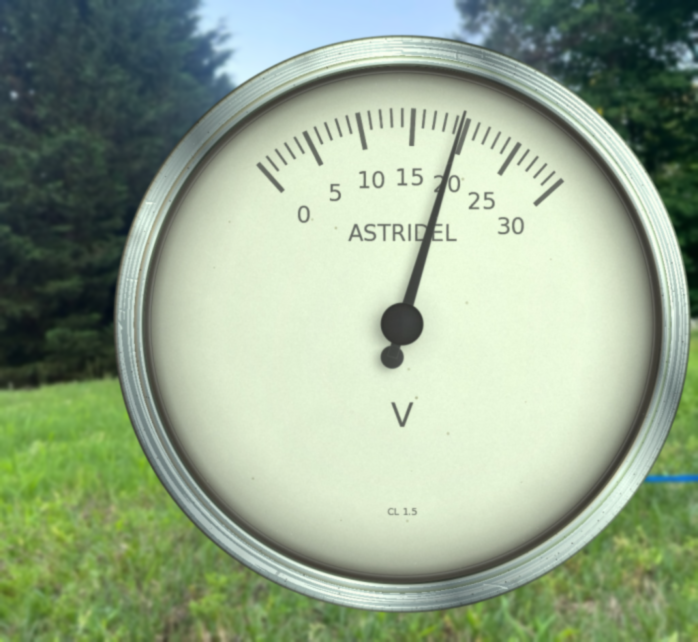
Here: 19.5 V
